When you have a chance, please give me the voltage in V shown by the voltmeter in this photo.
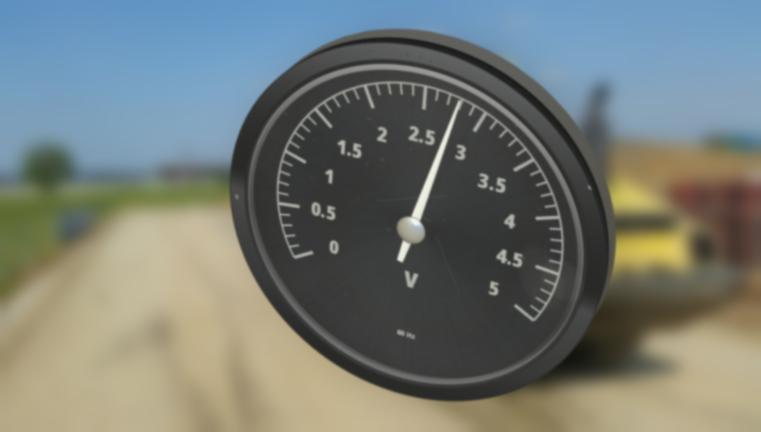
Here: 2.8 V
